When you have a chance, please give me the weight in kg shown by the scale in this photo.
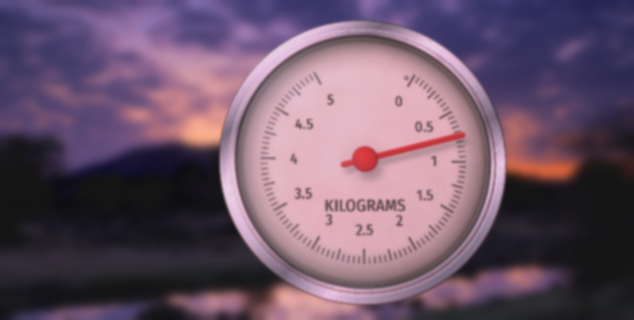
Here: 0.75 kg
